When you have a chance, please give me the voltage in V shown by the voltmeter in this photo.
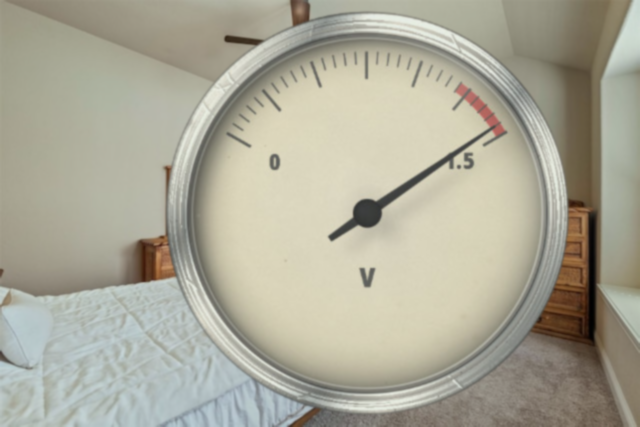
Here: 1.45 V
